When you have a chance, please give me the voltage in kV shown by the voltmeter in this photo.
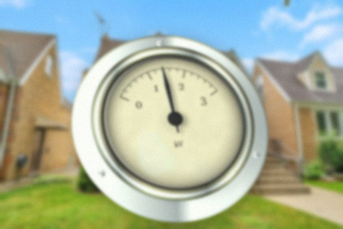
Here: 1.4 kV
